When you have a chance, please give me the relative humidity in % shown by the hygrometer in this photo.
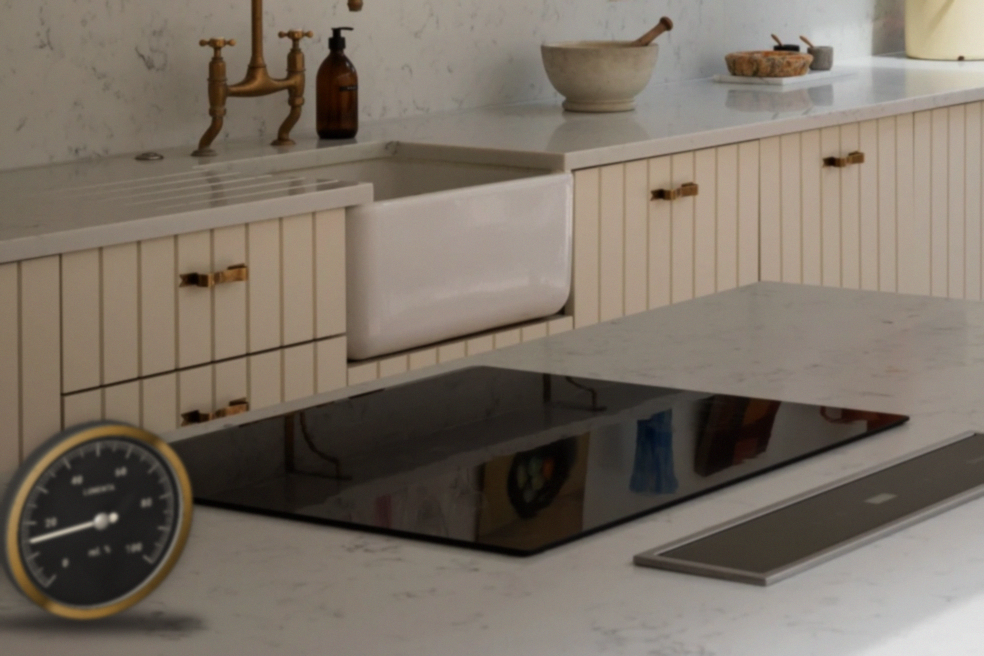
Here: 15 %
